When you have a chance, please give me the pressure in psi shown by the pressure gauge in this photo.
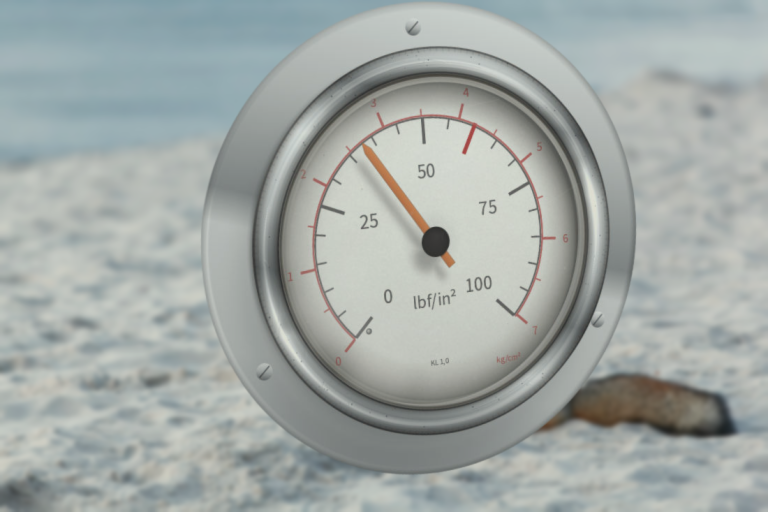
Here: 37.5 psi
